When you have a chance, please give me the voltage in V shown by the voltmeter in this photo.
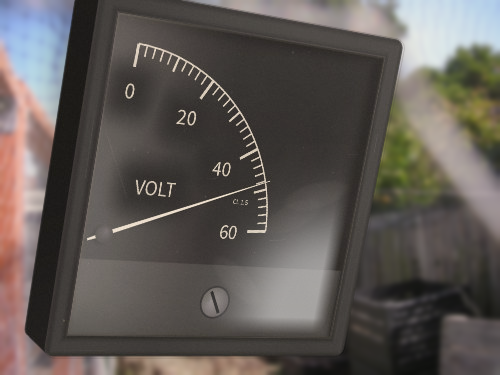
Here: 48 V
